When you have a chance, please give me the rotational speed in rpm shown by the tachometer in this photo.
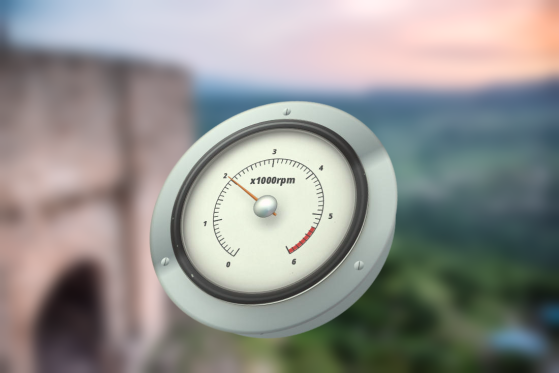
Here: 2000 rpm
